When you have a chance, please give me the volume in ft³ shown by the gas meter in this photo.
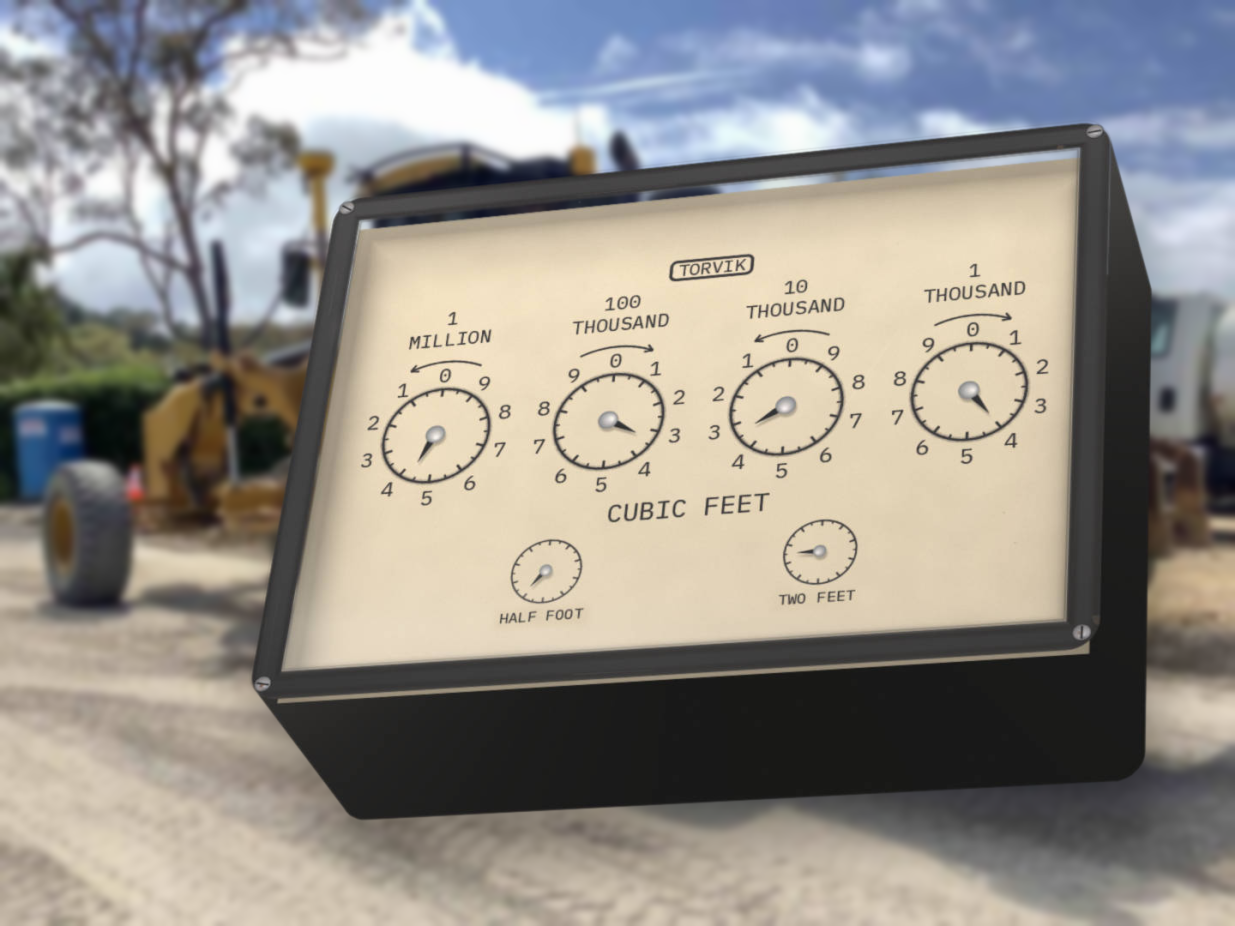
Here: 433400 ft³
